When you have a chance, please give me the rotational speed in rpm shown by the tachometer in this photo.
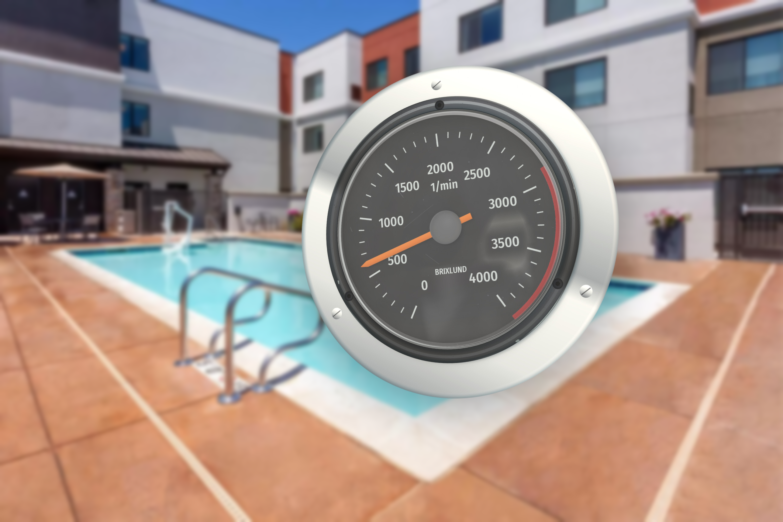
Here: 600 rpm
